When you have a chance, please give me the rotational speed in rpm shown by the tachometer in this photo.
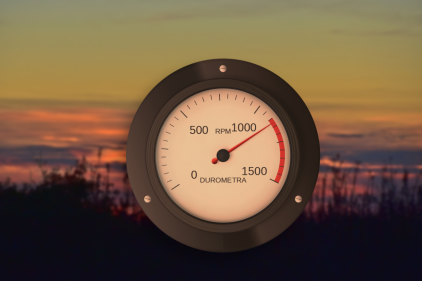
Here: 1125 rpm
